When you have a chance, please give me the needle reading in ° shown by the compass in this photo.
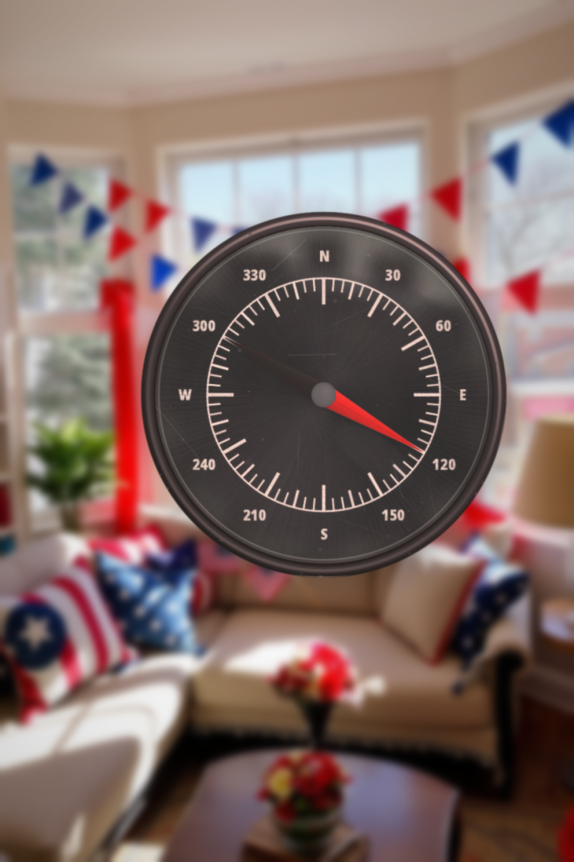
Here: 120 °
